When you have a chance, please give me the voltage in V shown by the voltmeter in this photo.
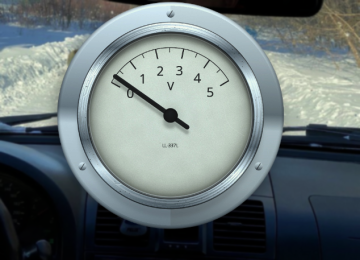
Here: 0.25 V
